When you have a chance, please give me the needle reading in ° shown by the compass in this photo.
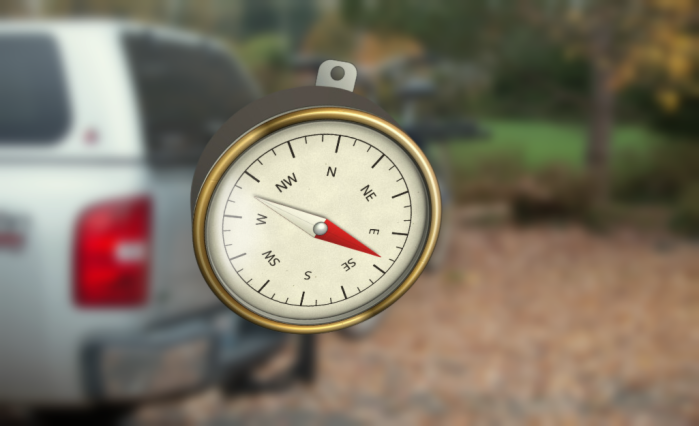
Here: 110 °
